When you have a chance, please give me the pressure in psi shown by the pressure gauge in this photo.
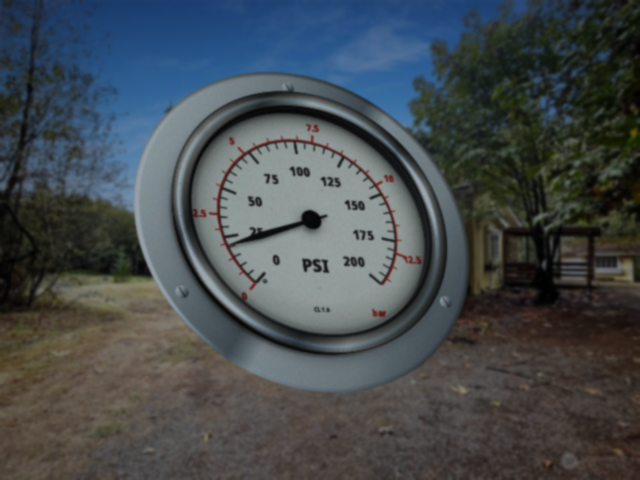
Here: 20 psi
